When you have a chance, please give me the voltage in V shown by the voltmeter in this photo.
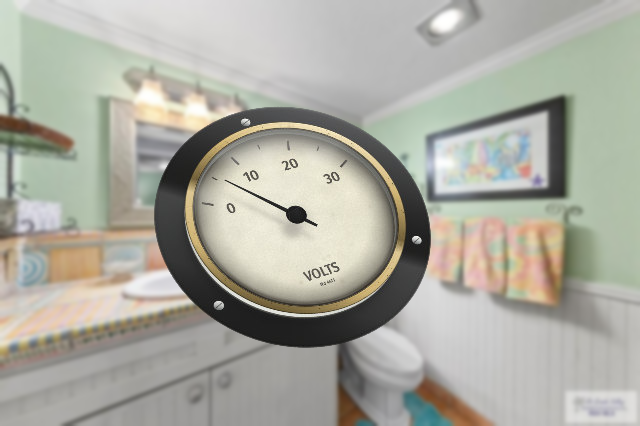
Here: 5 V
